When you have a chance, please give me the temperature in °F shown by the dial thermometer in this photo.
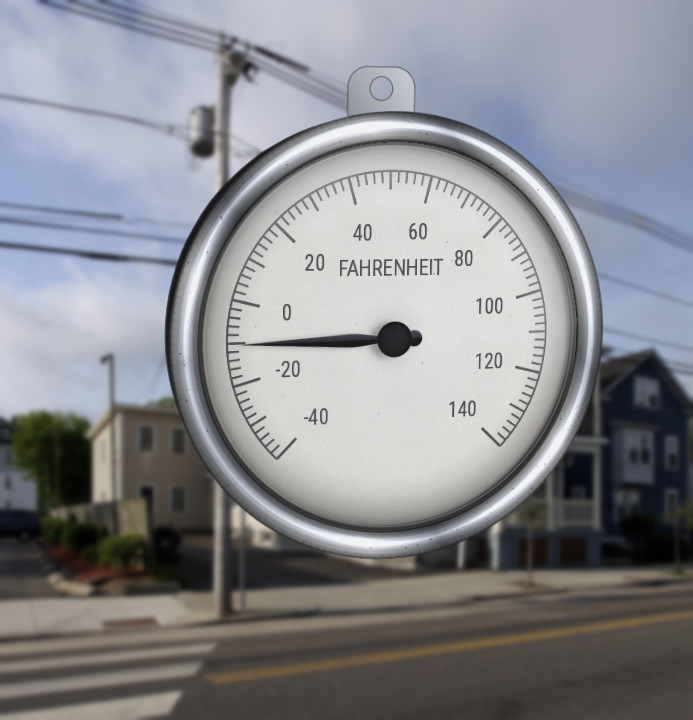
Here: -10 °F
